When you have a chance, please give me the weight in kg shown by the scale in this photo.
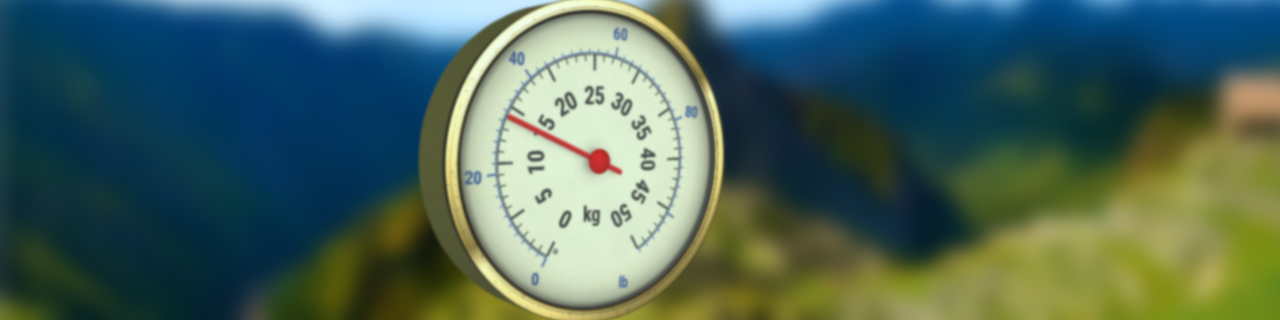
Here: 14 kg
